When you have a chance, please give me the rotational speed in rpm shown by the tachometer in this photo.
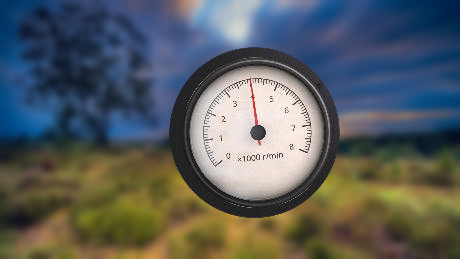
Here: 4000 rpm
